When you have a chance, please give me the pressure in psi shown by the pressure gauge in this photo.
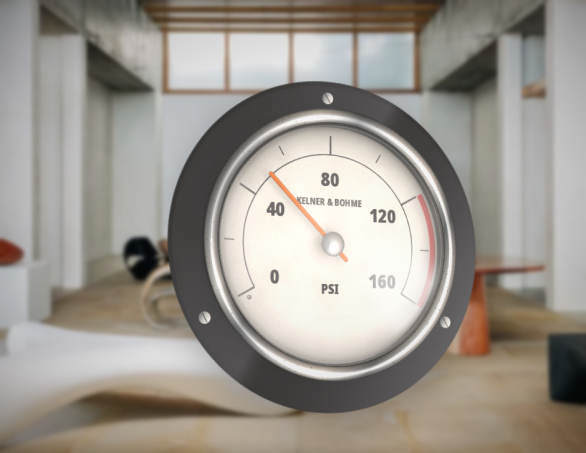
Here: 50 psi
